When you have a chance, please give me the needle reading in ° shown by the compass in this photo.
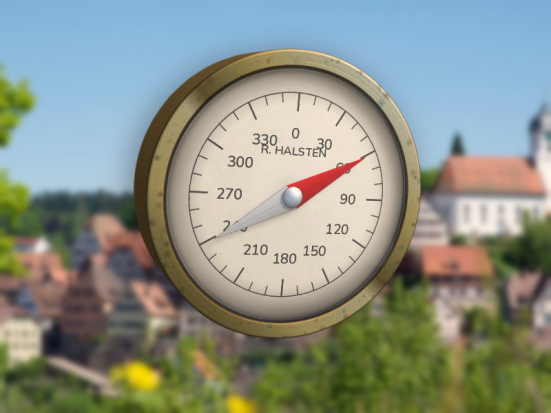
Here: 60 °
